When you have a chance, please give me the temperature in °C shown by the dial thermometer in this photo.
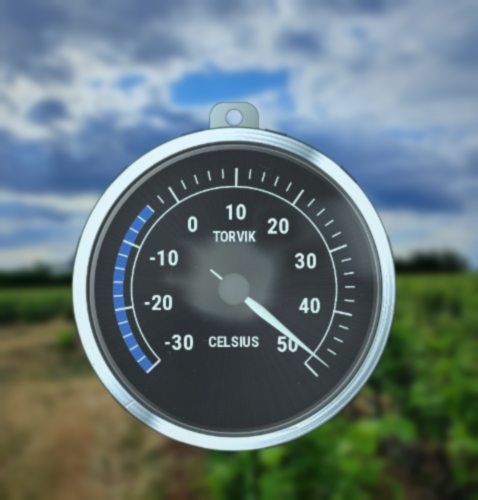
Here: 48 °C
